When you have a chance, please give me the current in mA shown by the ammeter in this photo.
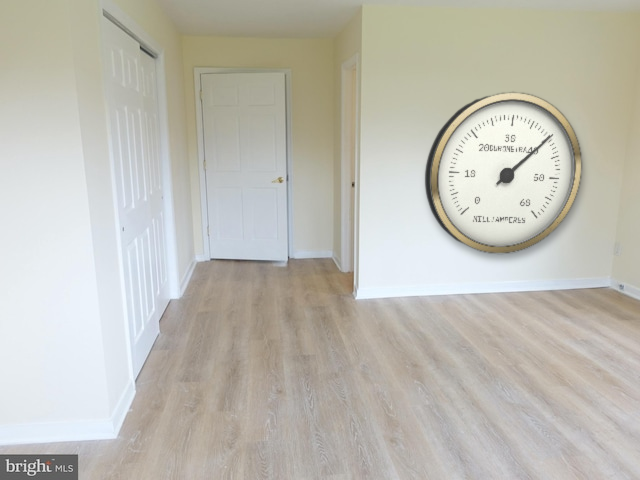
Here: 40 mA
